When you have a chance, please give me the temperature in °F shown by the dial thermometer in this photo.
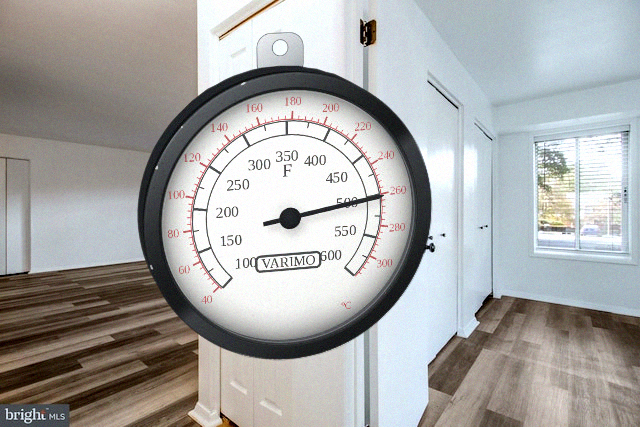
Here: 500 °F
